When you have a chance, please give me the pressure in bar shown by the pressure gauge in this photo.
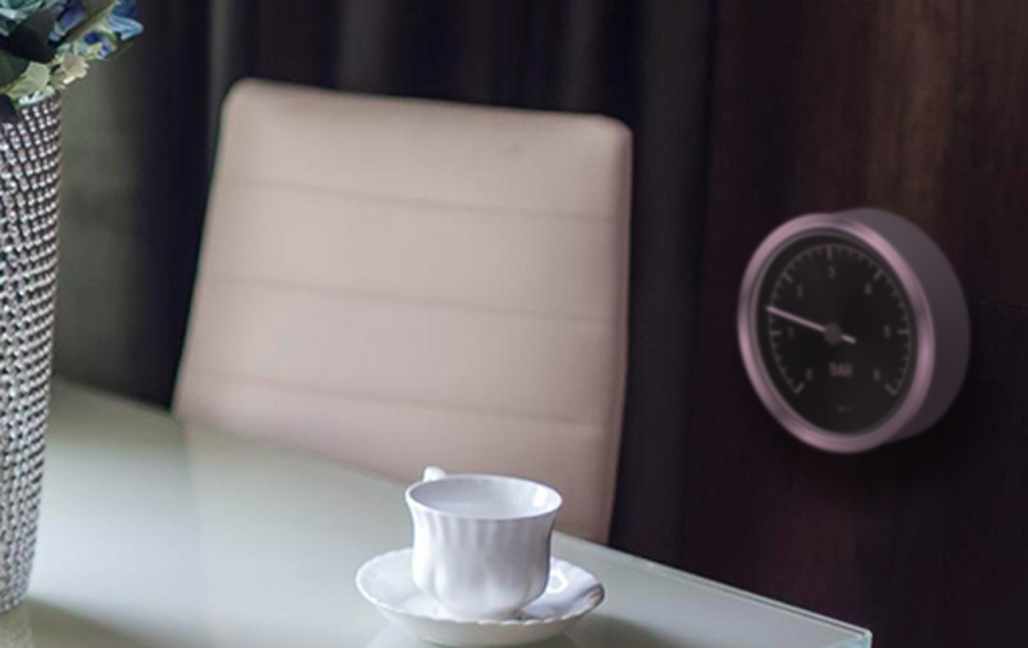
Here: 1.4 bar
